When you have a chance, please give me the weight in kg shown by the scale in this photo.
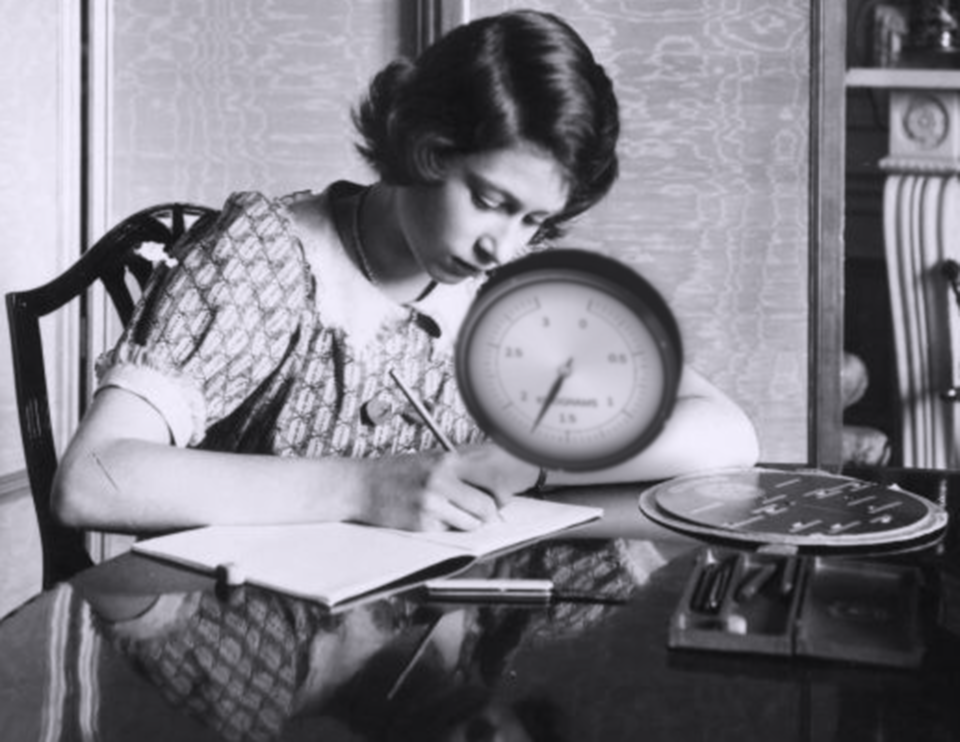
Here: 1.75 kg
